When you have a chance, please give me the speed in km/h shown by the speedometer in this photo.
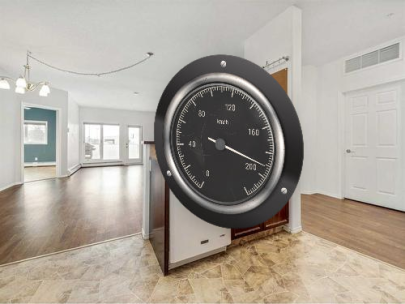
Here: 190 km/h
